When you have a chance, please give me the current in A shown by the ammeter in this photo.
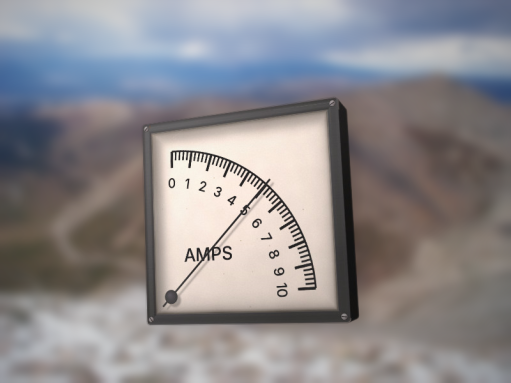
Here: 5 A
